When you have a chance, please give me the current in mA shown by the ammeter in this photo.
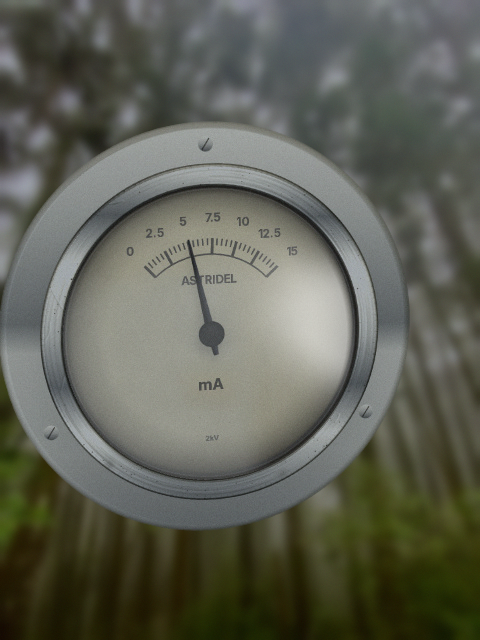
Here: 5 mA
